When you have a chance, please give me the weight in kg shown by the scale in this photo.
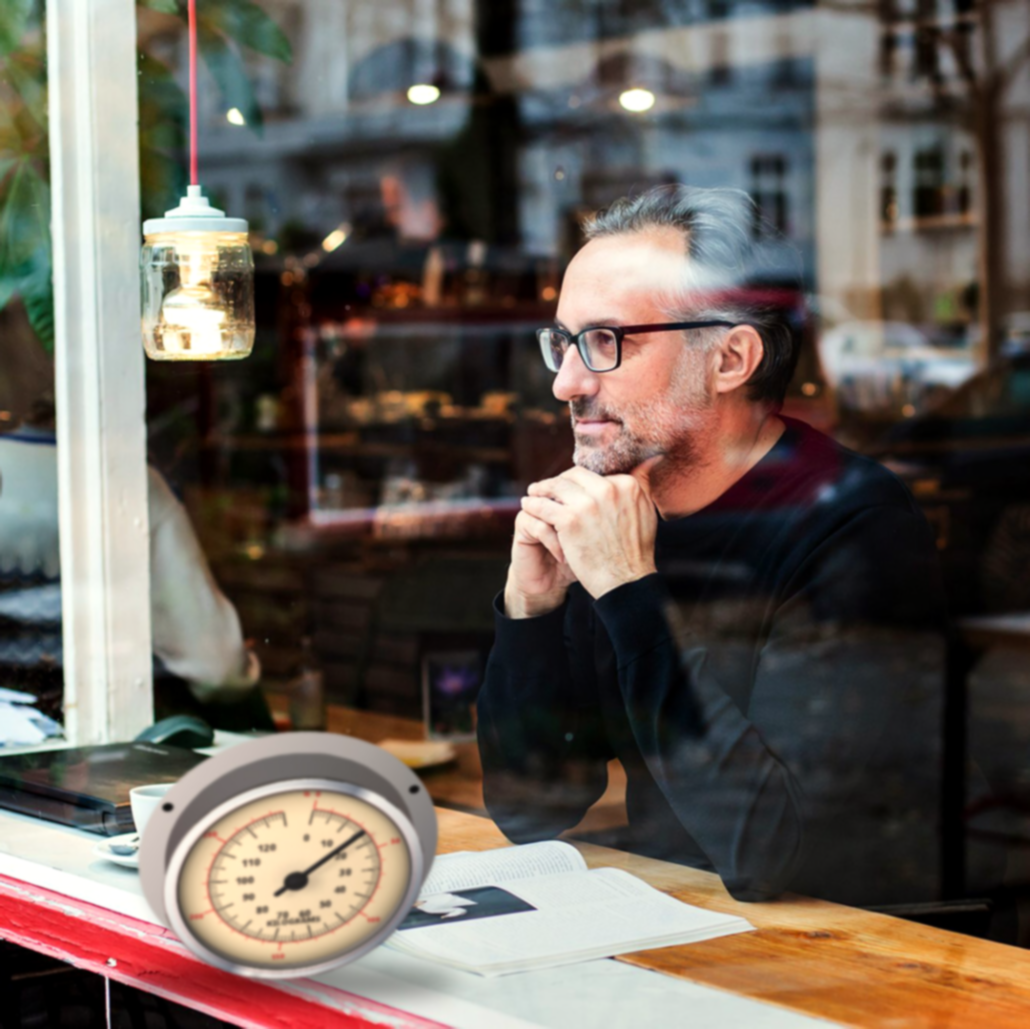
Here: 15 kg
